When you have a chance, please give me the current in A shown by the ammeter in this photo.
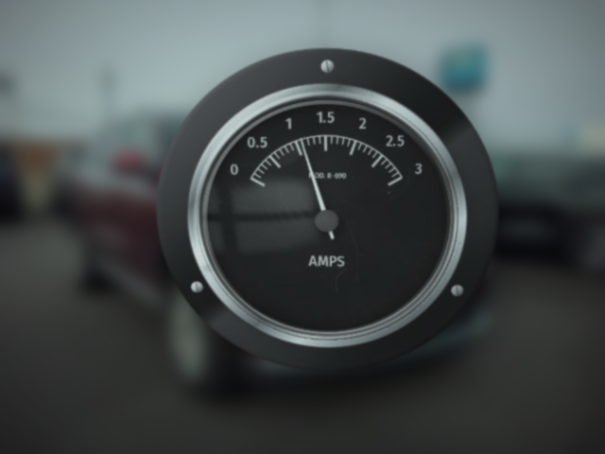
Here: 1.1 A
